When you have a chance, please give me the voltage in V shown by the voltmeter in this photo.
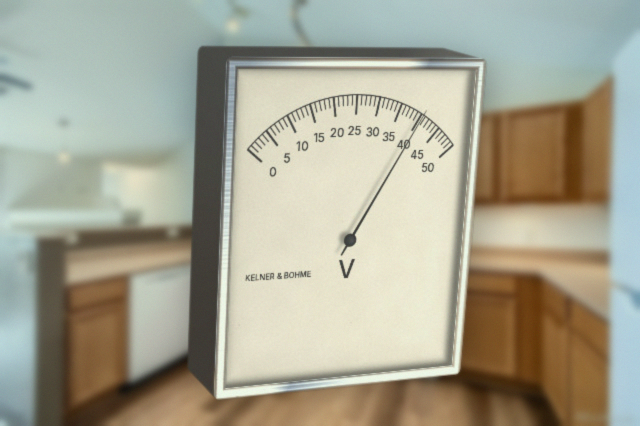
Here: 40 V
